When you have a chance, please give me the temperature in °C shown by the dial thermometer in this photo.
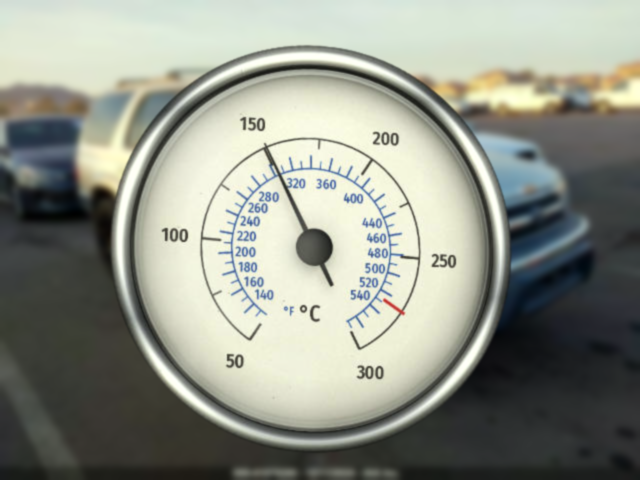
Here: 150 °C
